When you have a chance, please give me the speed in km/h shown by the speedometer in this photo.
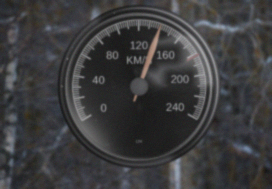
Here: 140 km/h
